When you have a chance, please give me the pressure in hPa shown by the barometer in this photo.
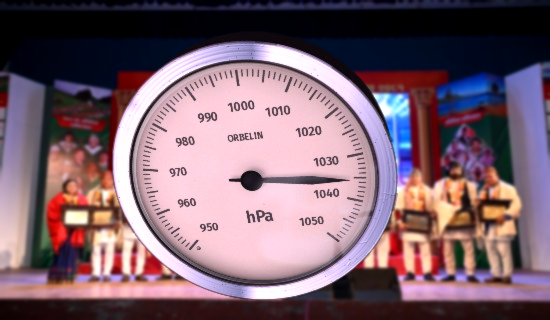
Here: 1035 hPa
